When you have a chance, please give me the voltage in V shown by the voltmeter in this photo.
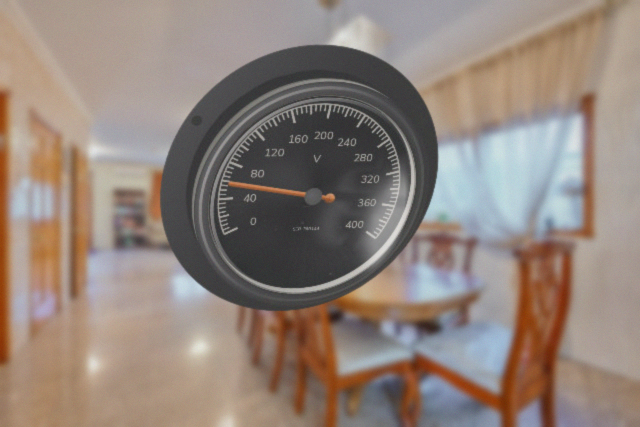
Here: 60 V
